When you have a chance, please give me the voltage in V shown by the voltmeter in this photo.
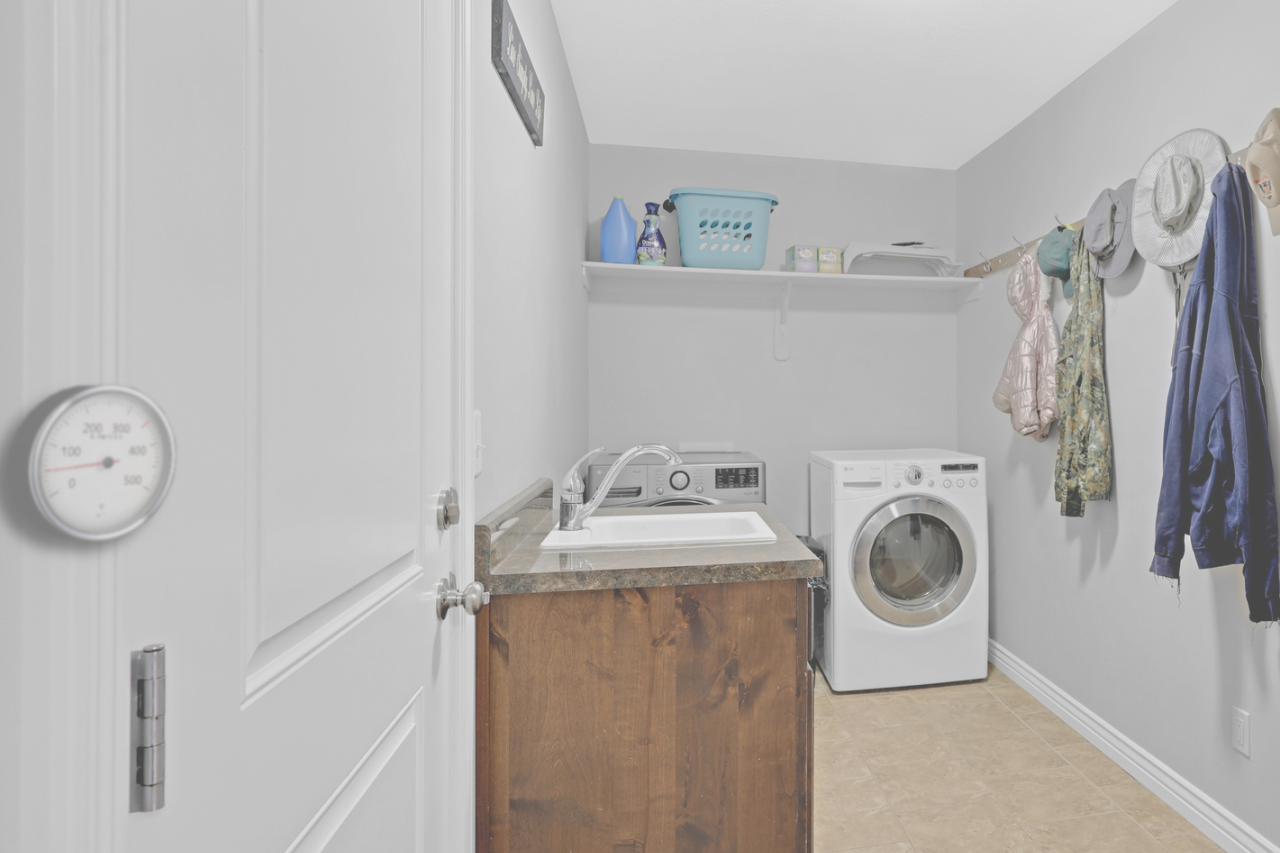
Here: 50 V
